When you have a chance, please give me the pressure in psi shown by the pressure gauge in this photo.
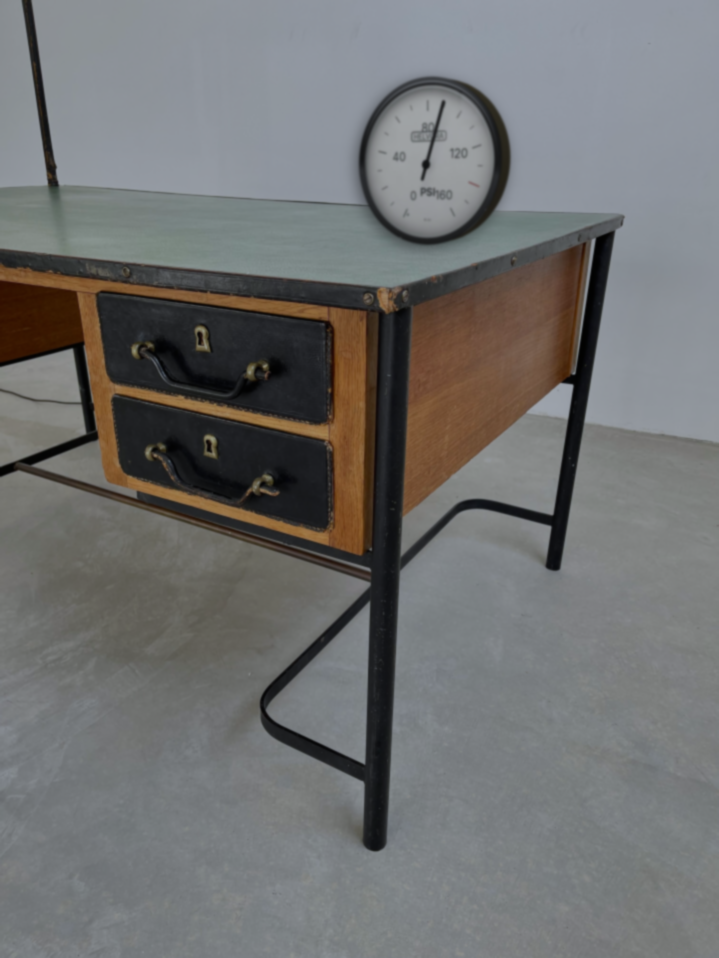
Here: 90 psi
